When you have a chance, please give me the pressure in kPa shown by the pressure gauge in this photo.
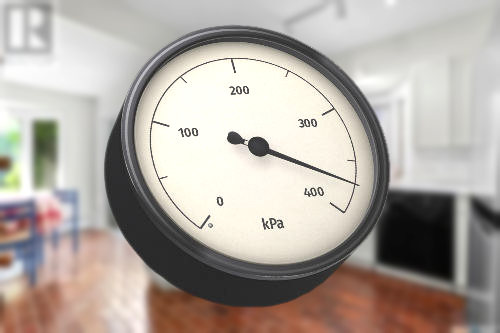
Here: 375 kPa
